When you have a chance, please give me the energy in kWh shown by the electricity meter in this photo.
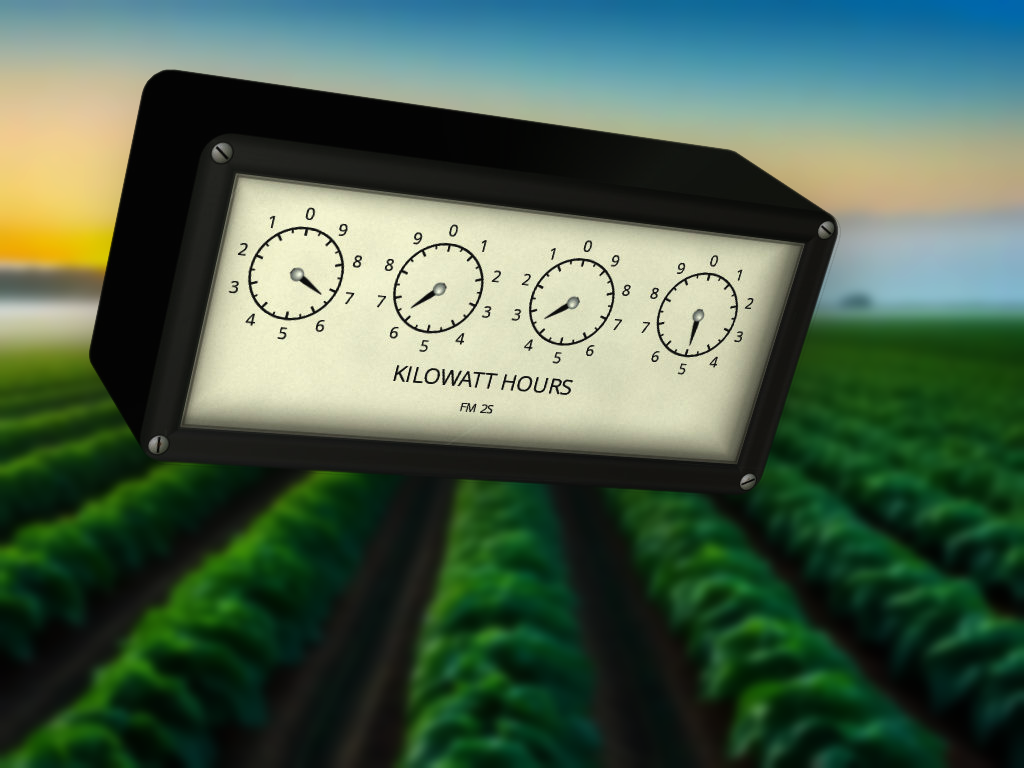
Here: 6635 kWh
